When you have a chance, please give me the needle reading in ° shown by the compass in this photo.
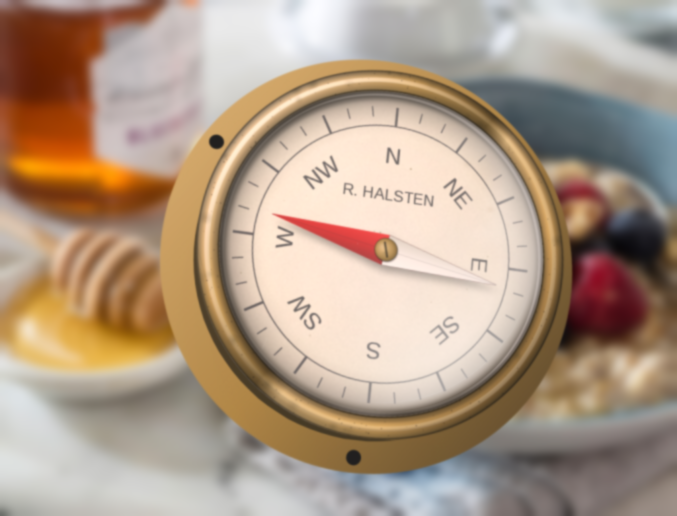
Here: 280 °
